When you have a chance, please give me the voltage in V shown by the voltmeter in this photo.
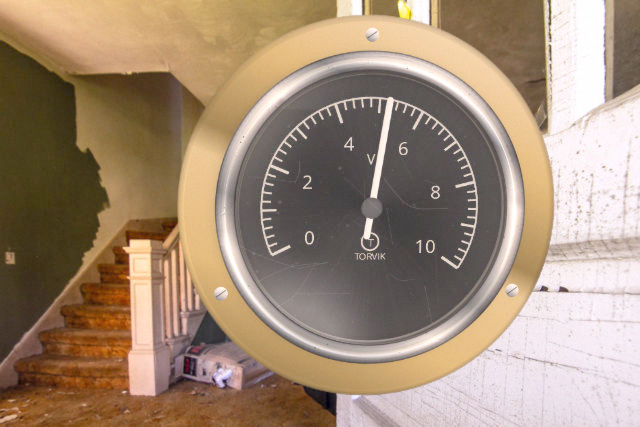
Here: 5.2 V
